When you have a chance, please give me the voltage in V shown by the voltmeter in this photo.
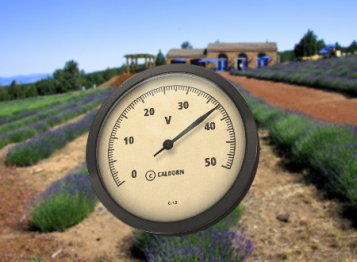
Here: 37.5 V
